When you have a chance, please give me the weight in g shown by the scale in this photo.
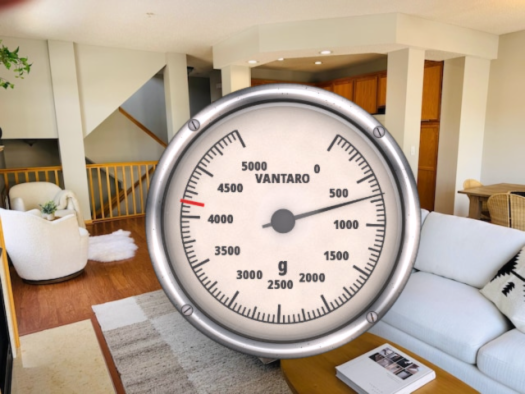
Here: 700 g
